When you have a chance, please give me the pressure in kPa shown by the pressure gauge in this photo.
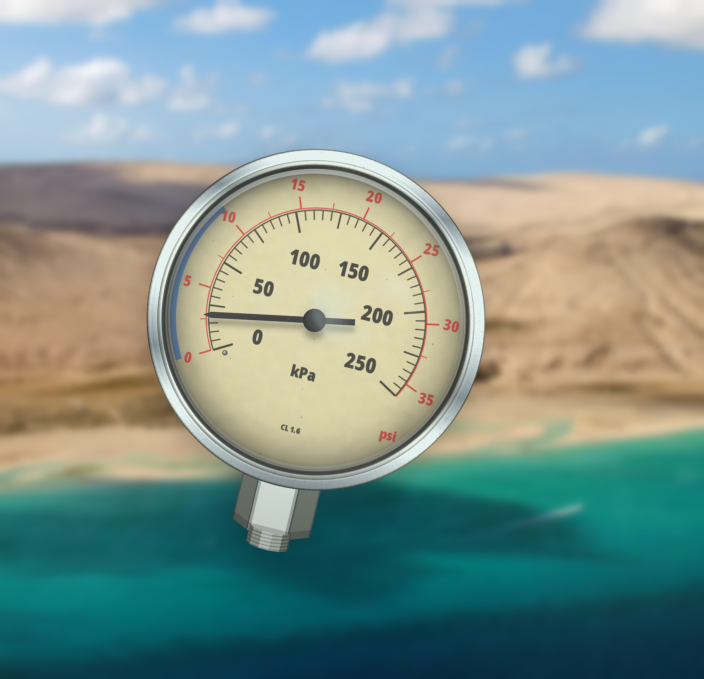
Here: 20 kPa
